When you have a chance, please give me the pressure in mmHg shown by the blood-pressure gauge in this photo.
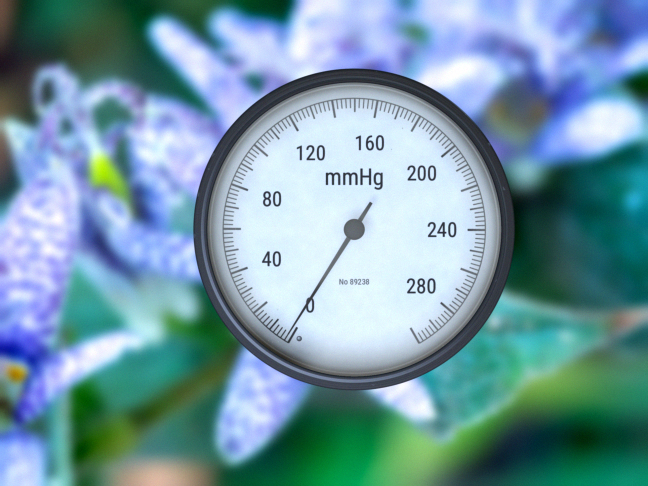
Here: 2 mmHg
